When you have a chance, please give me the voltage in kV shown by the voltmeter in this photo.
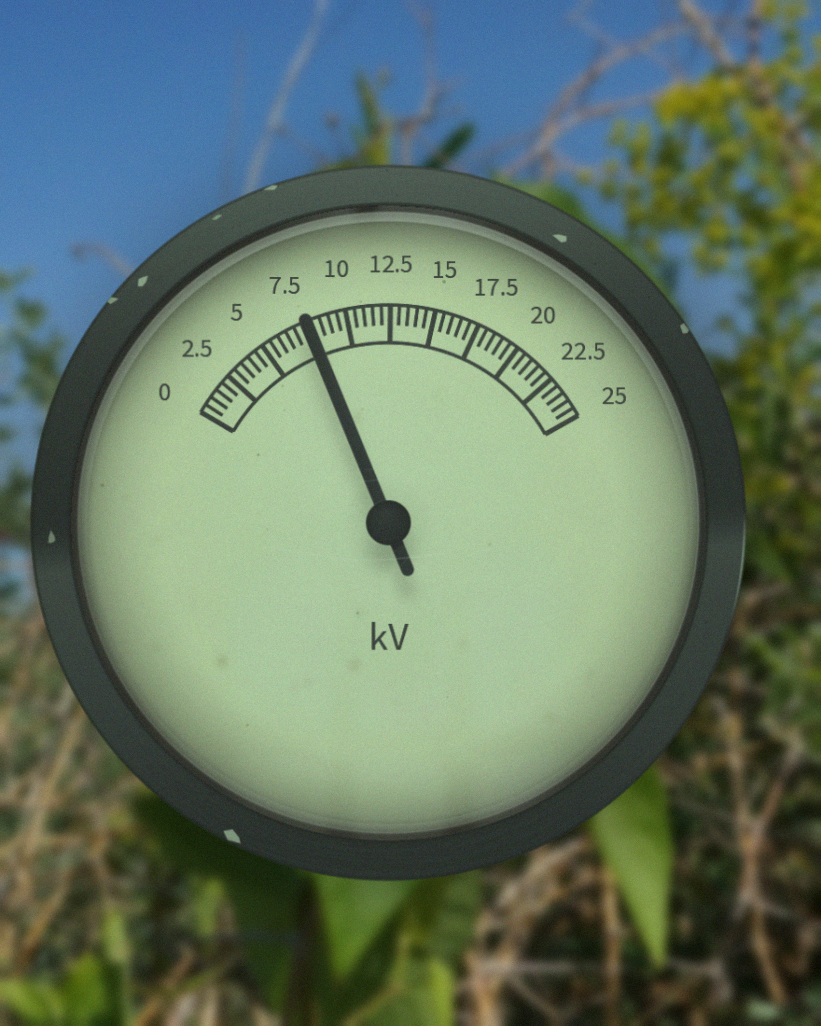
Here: 7.75 kV
